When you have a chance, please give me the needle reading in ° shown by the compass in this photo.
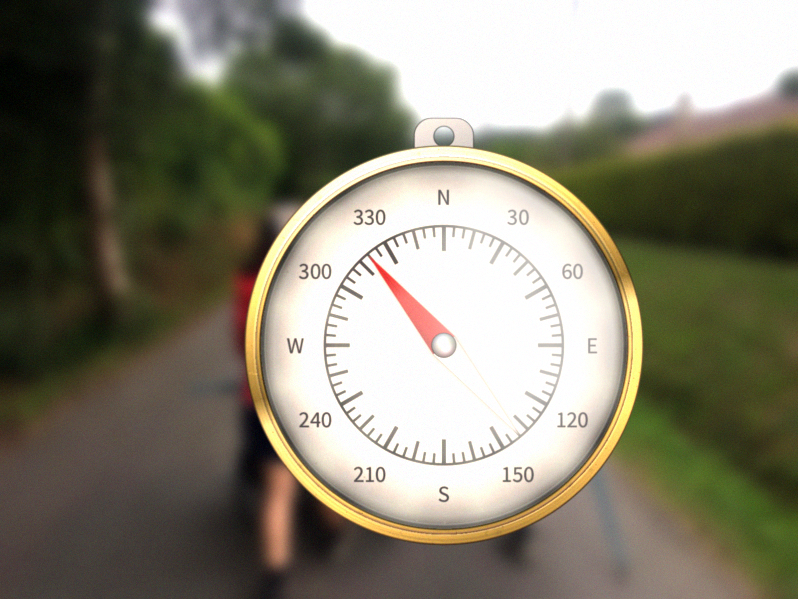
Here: 320 °
